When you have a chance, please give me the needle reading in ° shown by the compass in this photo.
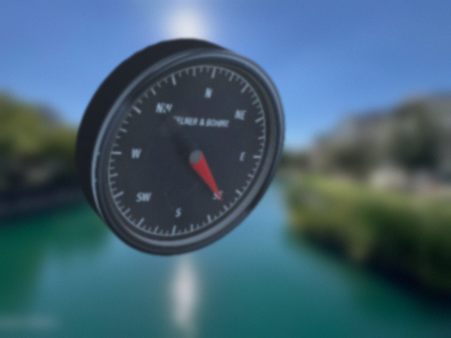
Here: 135 °
